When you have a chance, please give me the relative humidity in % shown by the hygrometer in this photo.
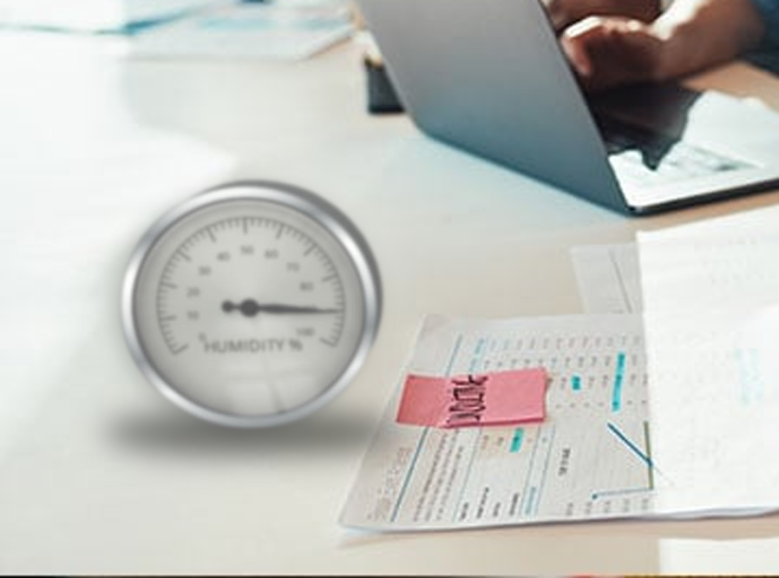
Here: 90 %
